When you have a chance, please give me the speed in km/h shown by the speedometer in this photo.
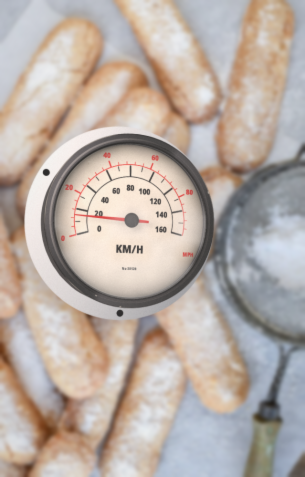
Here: 15 km/h
